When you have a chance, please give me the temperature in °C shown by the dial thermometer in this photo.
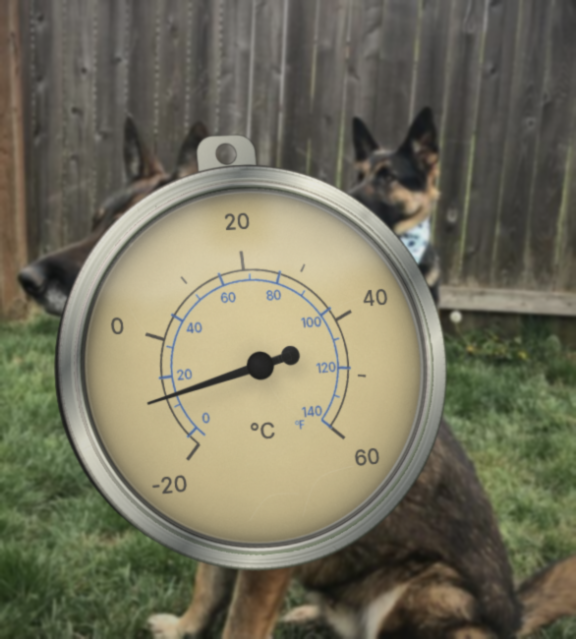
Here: -10 °C
